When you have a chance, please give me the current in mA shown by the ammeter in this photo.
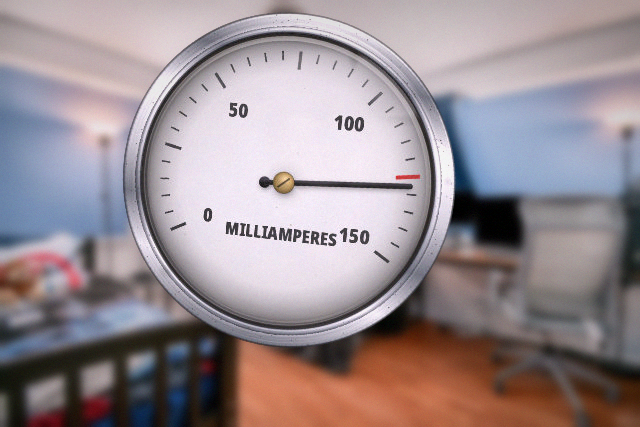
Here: 127.5 mA
